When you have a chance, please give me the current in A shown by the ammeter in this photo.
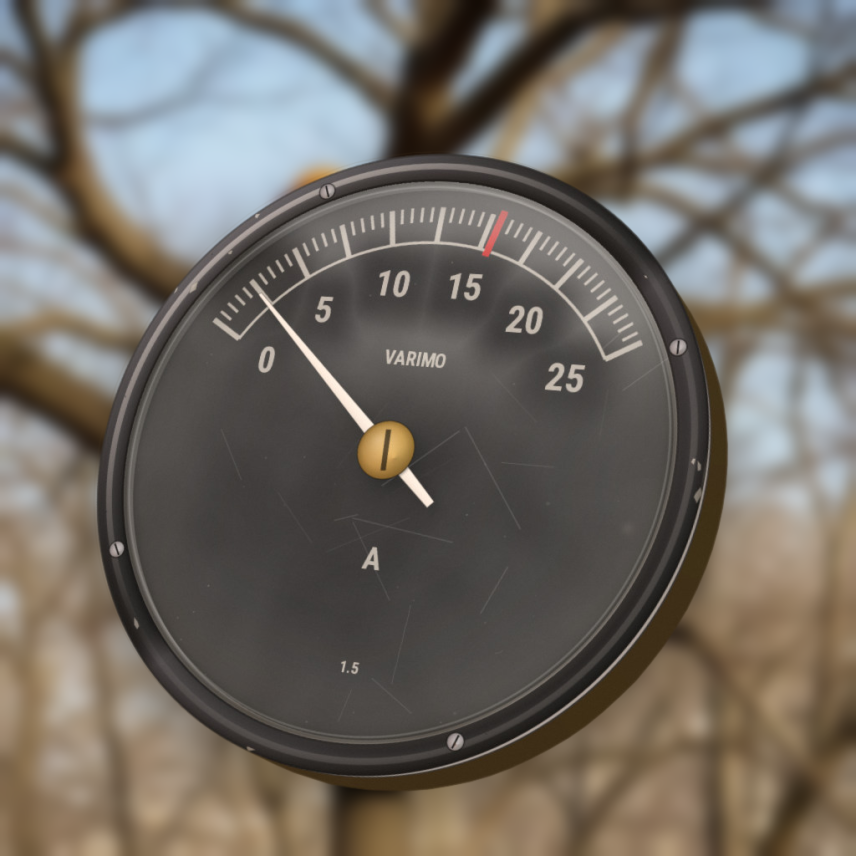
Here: 2.5 A
